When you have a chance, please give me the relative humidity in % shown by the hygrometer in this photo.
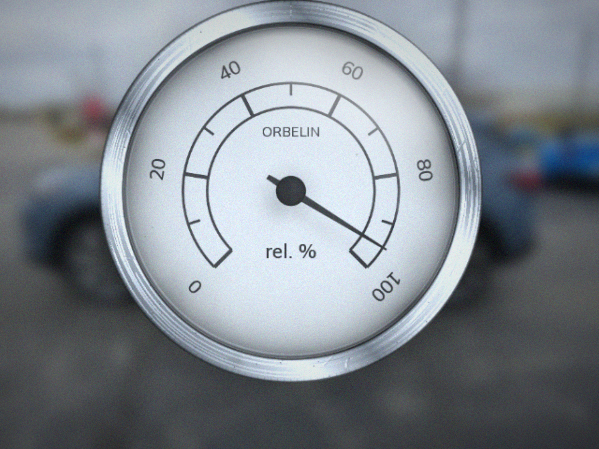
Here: 95 %
